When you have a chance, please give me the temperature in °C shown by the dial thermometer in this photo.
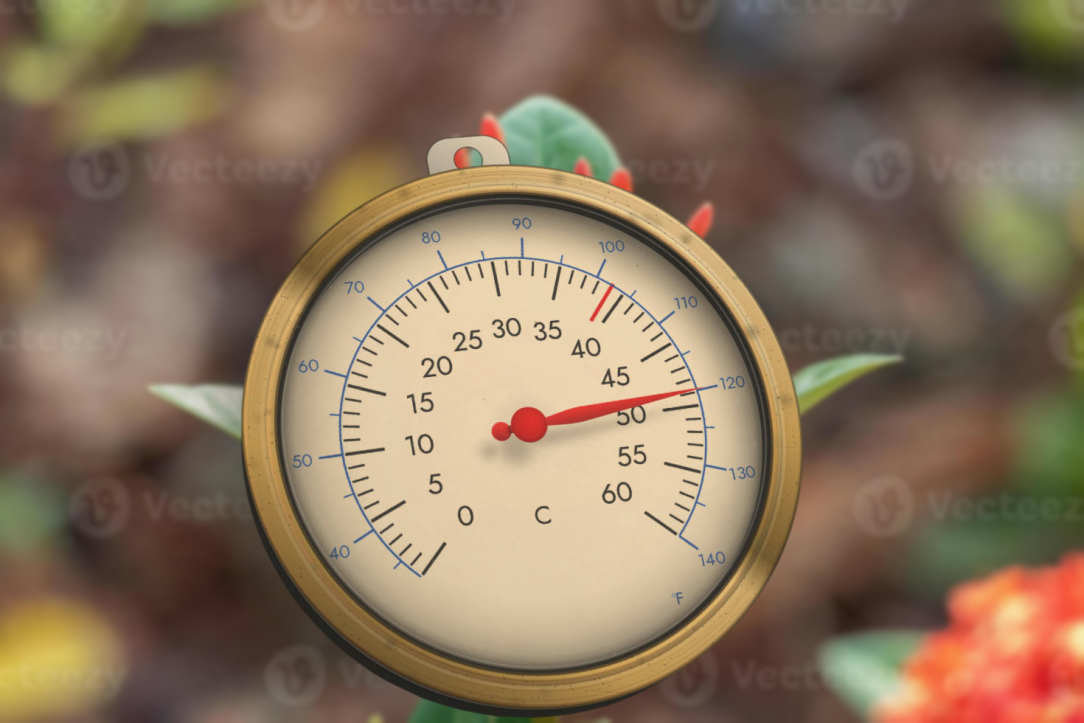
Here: 49 °C
